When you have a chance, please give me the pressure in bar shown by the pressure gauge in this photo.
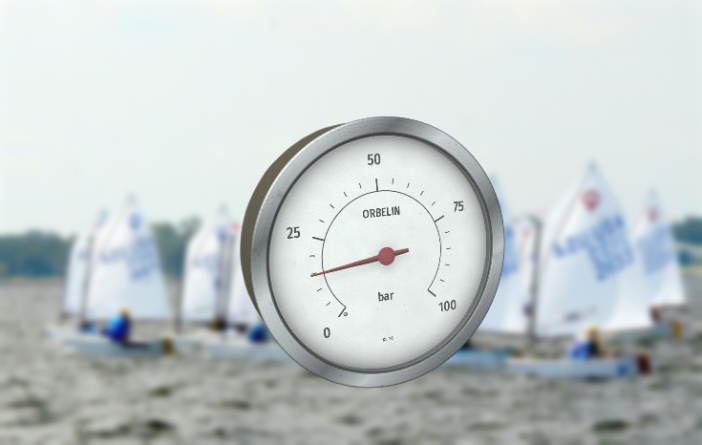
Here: 15 bar
